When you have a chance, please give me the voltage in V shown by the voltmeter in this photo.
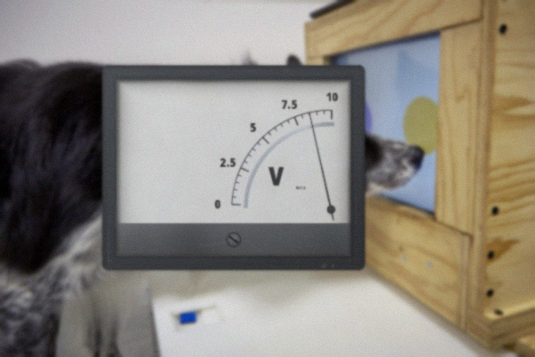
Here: 8.5 V
